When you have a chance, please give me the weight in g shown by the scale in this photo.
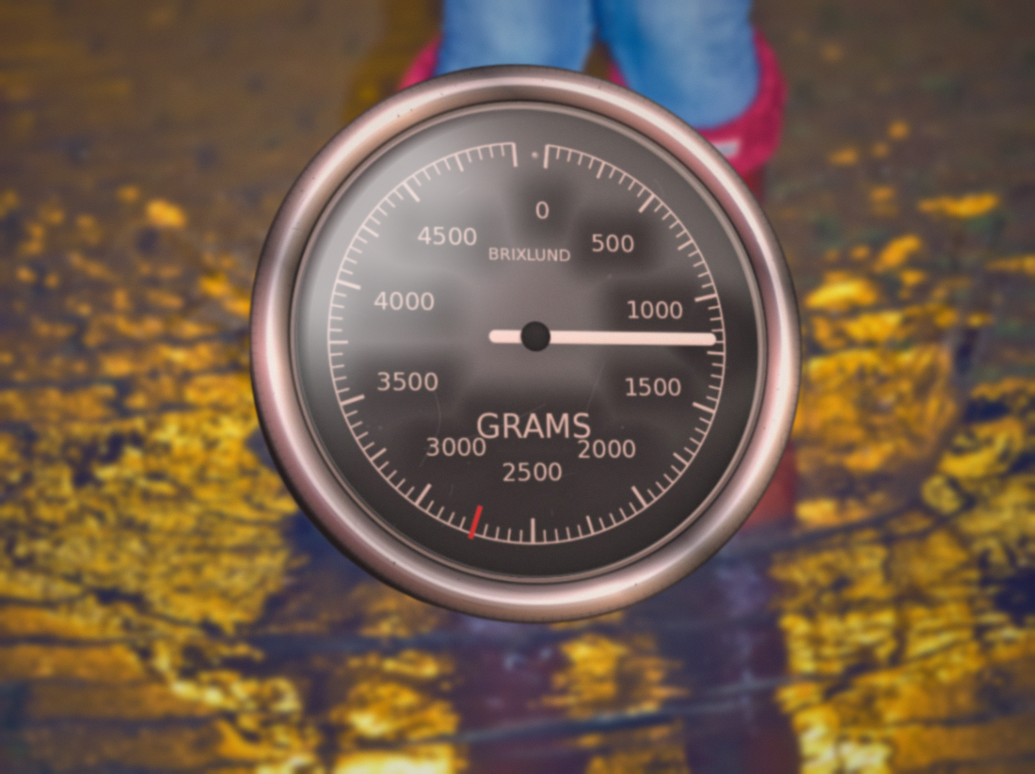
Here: 1200 g
